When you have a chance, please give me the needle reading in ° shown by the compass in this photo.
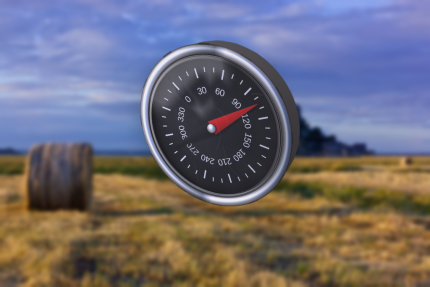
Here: 105 °
